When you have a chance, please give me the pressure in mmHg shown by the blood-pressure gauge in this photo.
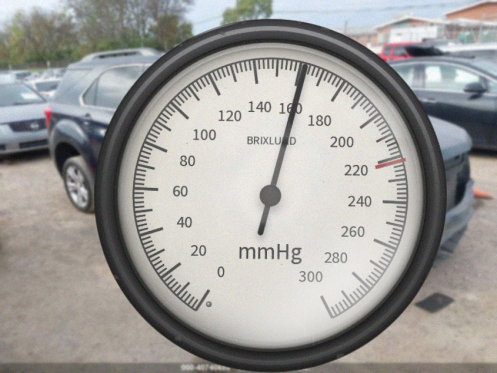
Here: 162 mmHg
